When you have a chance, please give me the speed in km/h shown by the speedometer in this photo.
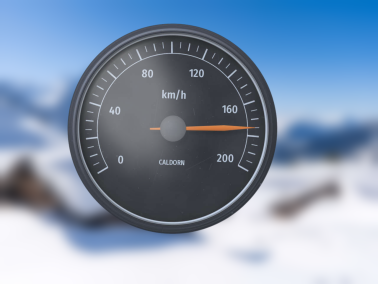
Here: 175 km/h
